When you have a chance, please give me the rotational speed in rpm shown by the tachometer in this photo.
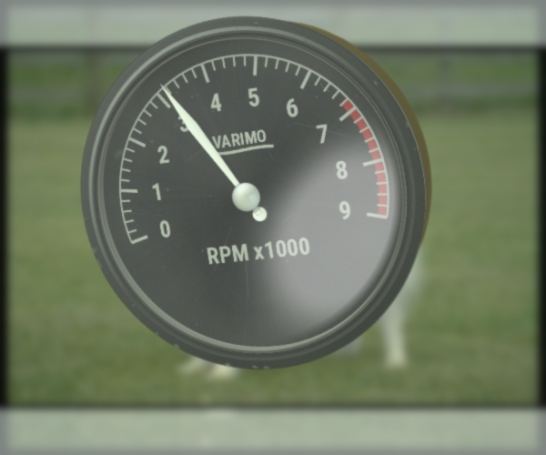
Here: 3200 rpm
